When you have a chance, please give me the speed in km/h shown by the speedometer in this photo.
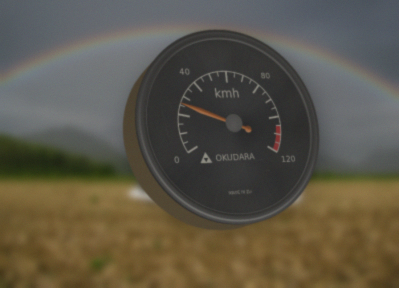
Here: 25 km/h
